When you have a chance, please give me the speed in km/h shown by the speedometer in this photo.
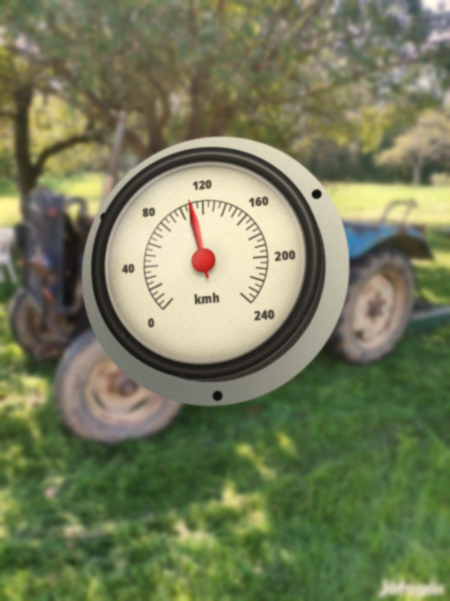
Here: 110 km/h
